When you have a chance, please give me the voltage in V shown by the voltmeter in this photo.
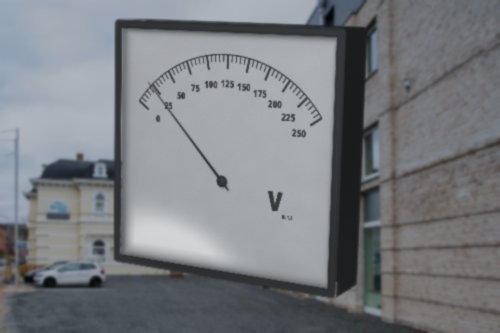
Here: 25 V
